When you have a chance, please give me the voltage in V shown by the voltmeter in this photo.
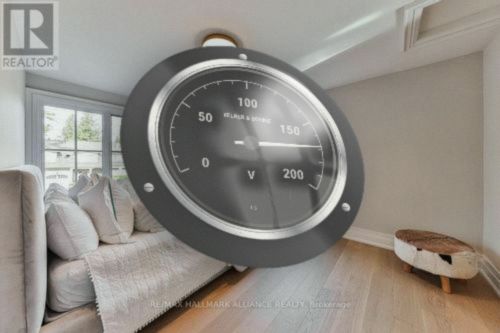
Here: 170 V
